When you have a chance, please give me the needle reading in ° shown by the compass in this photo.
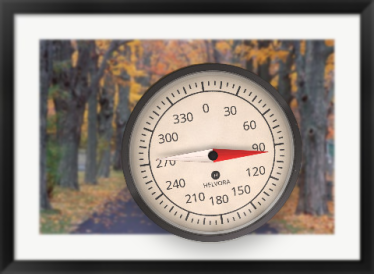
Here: 95 °
